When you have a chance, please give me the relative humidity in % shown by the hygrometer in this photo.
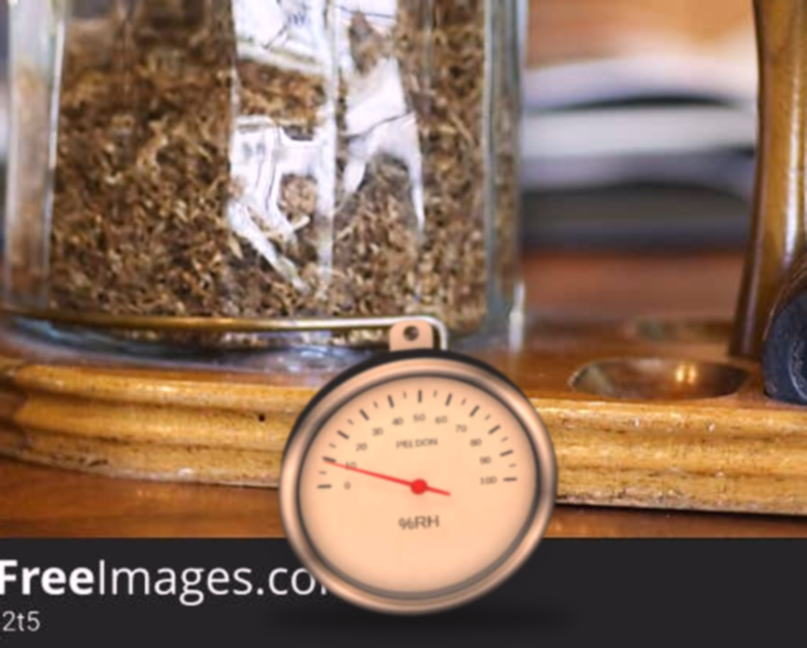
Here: 10 %
